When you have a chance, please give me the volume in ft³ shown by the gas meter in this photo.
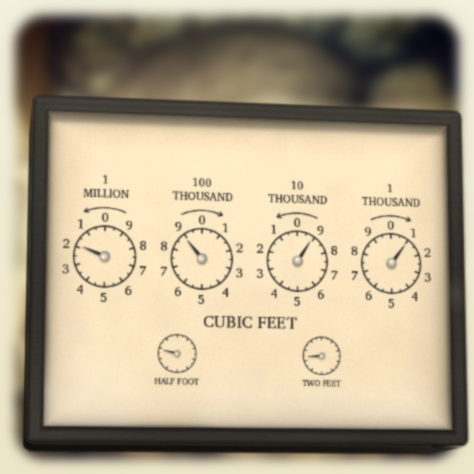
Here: 189100 ft³
